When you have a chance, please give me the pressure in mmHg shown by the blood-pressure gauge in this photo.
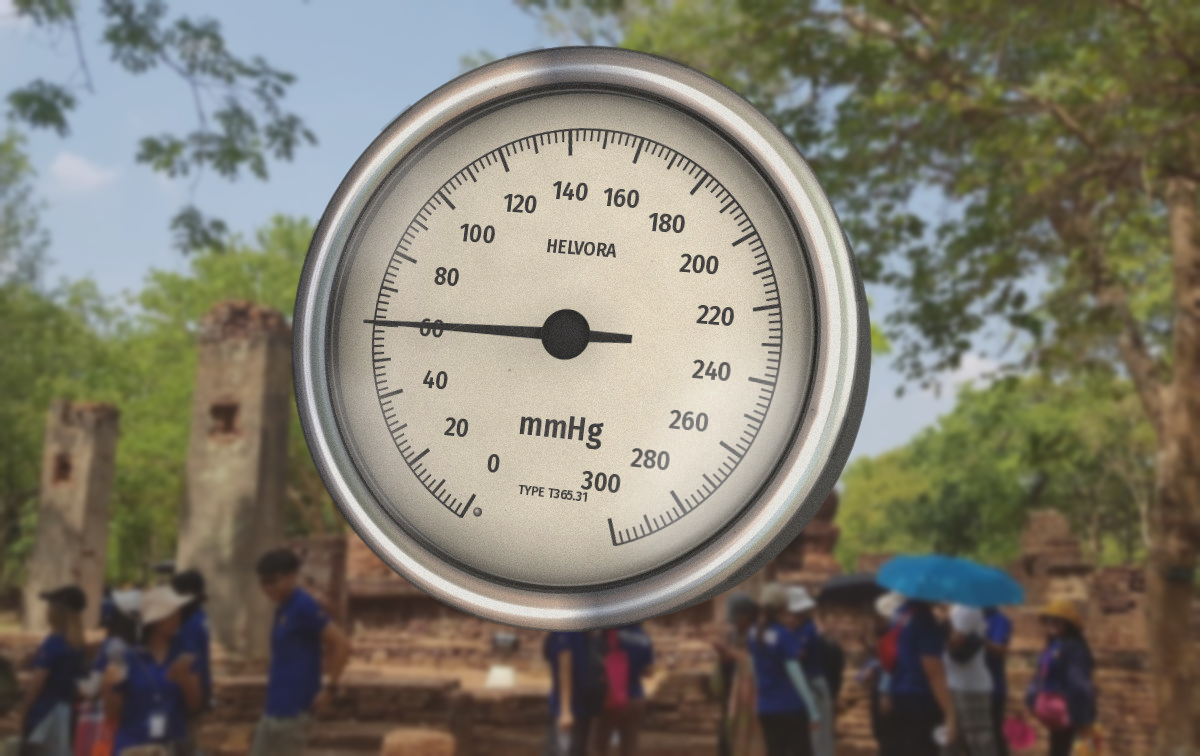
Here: 60 mmHg
